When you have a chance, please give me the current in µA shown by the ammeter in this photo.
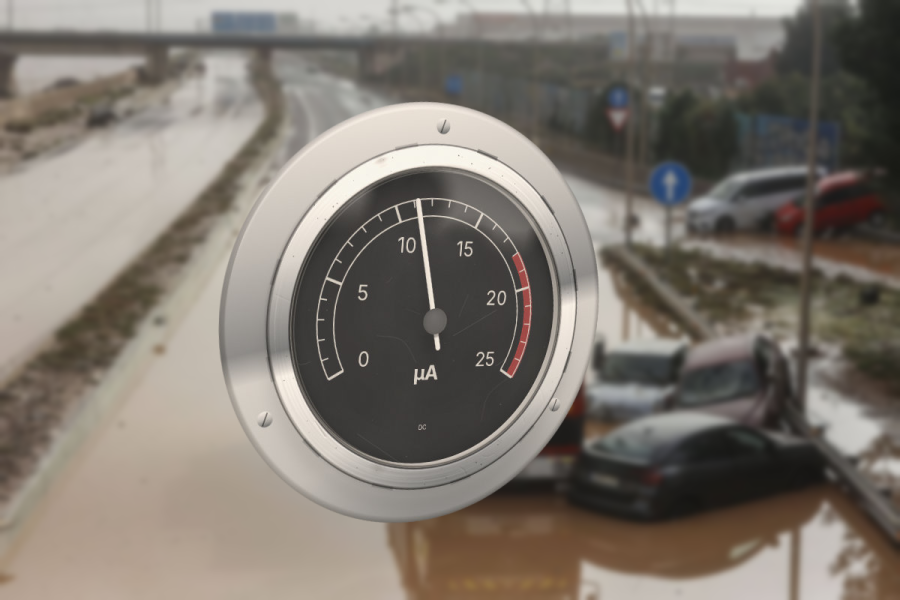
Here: 11 µA
